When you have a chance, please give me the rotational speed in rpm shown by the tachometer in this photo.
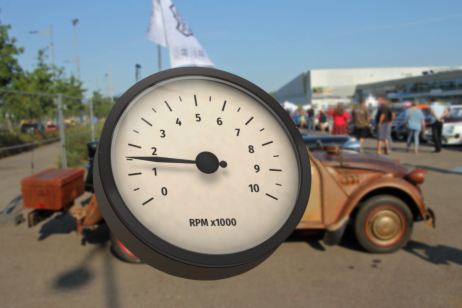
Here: 1500 rpm
